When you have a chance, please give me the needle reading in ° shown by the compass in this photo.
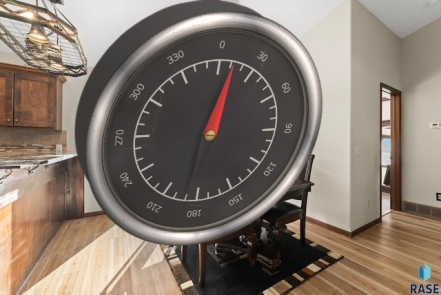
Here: 10 °
